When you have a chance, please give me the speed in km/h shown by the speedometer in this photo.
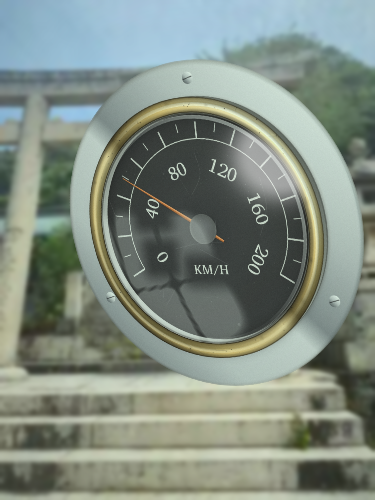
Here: 50 km/h
